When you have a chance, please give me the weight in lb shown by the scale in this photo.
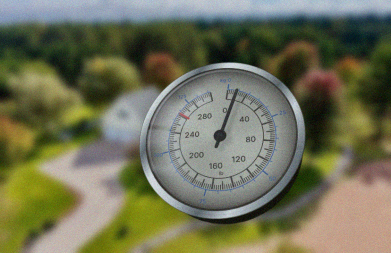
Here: 10 lb
